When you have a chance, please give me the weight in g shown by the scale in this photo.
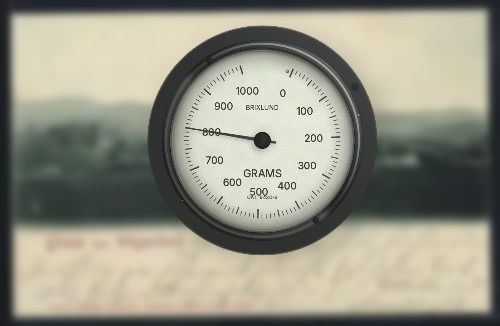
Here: 800 g
